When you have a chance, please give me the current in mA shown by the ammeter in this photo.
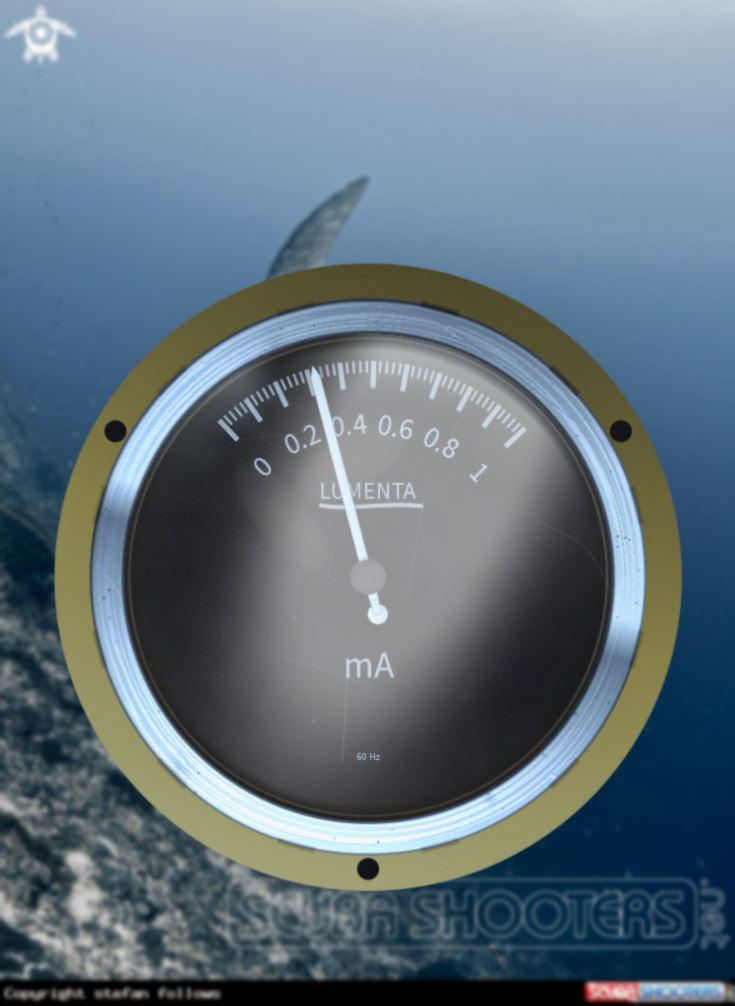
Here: 0.32 mA
